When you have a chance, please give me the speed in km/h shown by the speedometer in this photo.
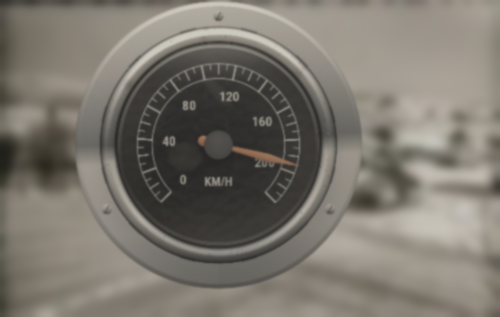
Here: 195 km/h
